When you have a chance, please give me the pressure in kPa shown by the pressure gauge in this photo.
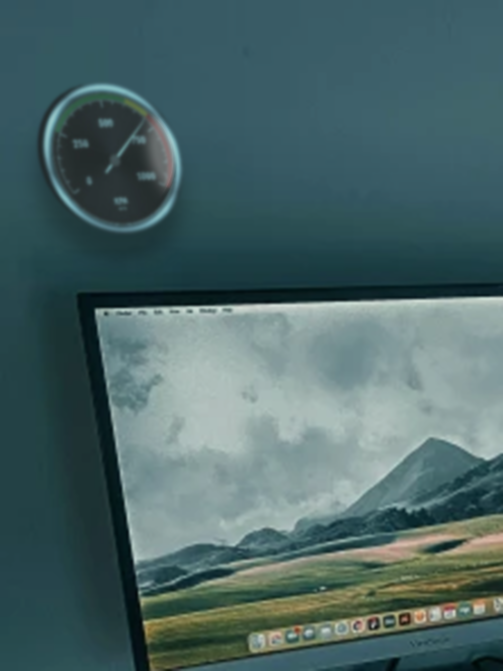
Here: 700 kPa
